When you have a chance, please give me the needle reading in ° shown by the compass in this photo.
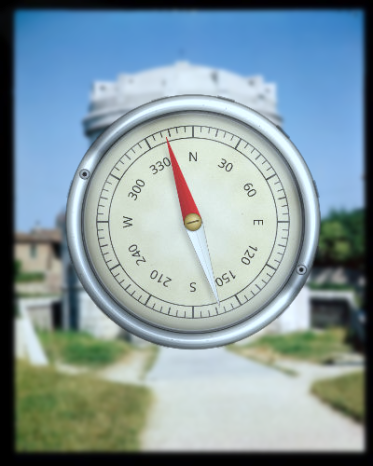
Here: 342.5 °
